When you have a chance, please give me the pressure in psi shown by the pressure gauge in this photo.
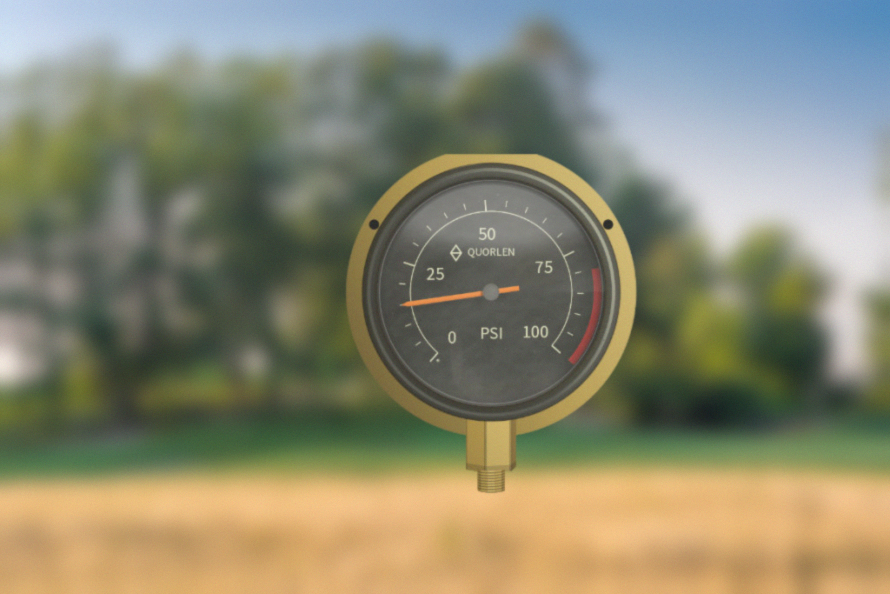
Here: 15 psi
